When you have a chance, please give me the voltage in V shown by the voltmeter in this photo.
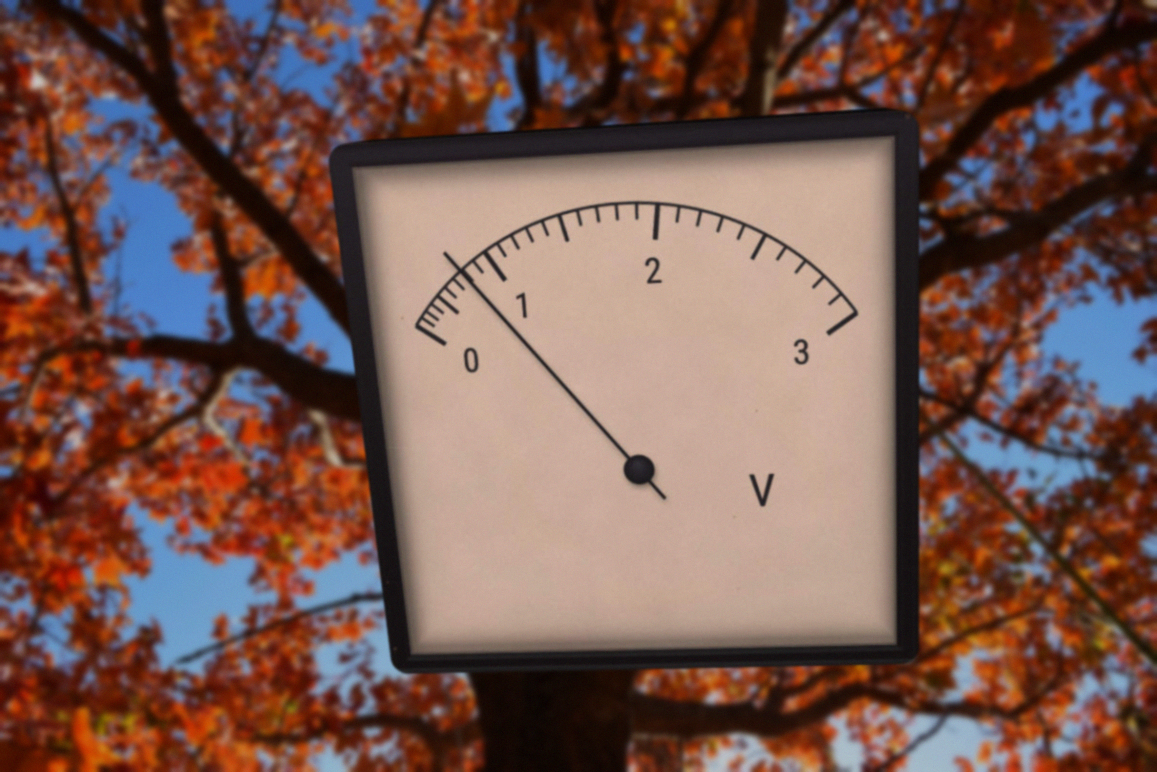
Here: 0.8 V
